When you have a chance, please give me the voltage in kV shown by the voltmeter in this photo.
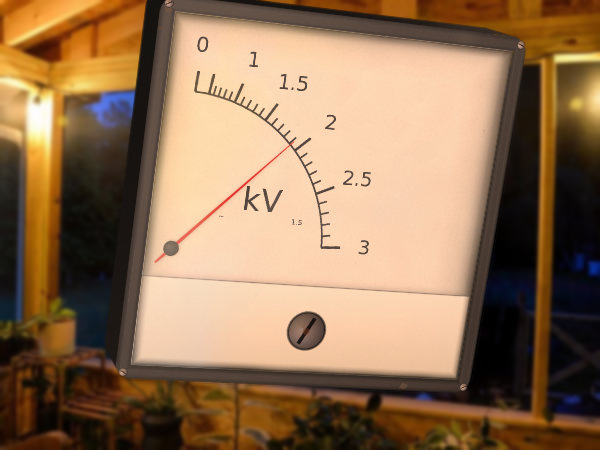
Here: 1.9 kV
